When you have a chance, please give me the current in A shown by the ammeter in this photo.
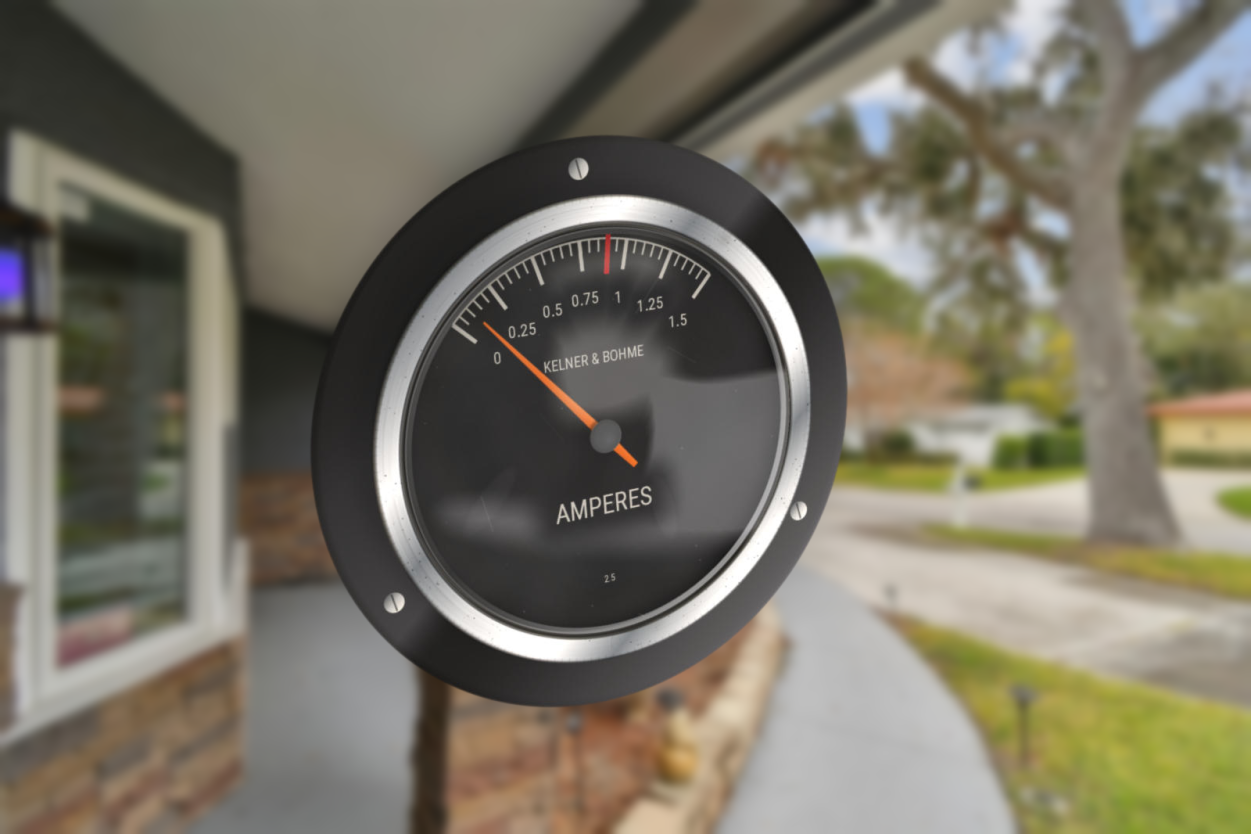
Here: 0.1 A
